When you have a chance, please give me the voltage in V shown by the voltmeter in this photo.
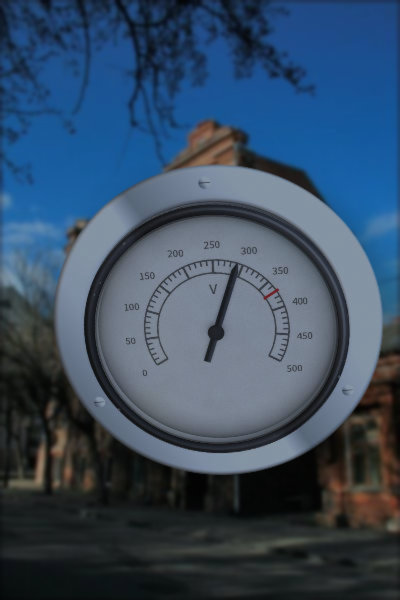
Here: 290 V
